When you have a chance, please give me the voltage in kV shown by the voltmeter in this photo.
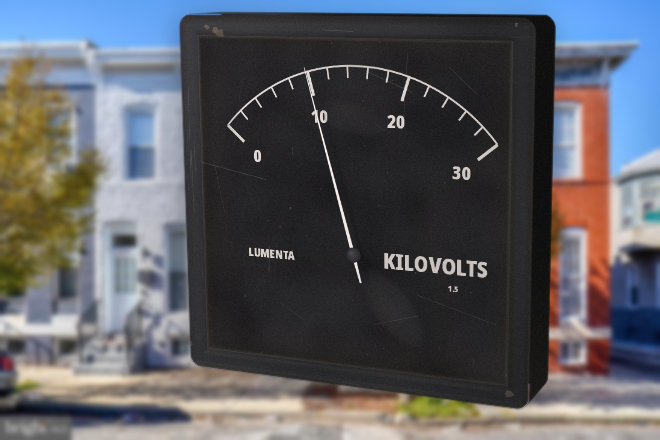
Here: 10 kV
